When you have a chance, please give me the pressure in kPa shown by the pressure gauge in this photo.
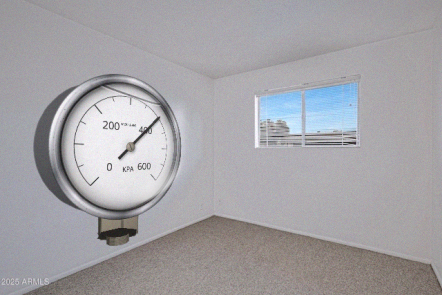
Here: 400 kPa
